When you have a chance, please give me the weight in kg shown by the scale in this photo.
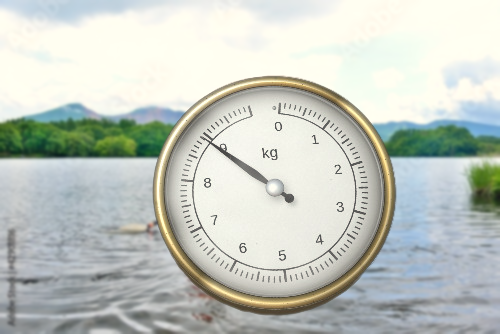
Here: 8.9 kg
